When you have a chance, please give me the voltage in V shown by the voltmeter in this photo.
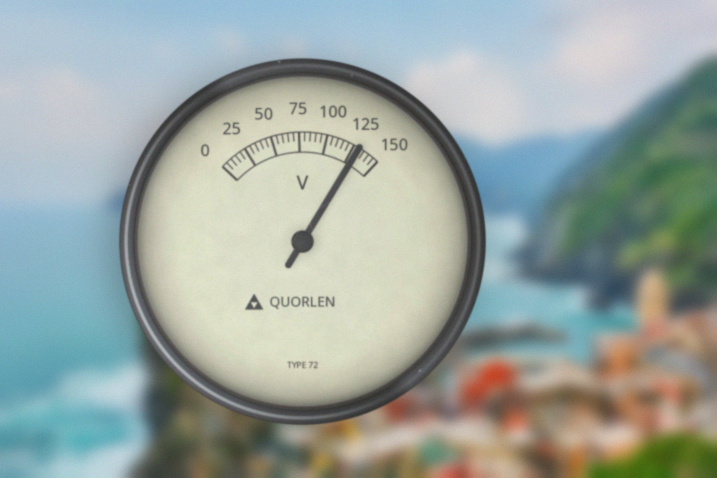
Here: 130 V
